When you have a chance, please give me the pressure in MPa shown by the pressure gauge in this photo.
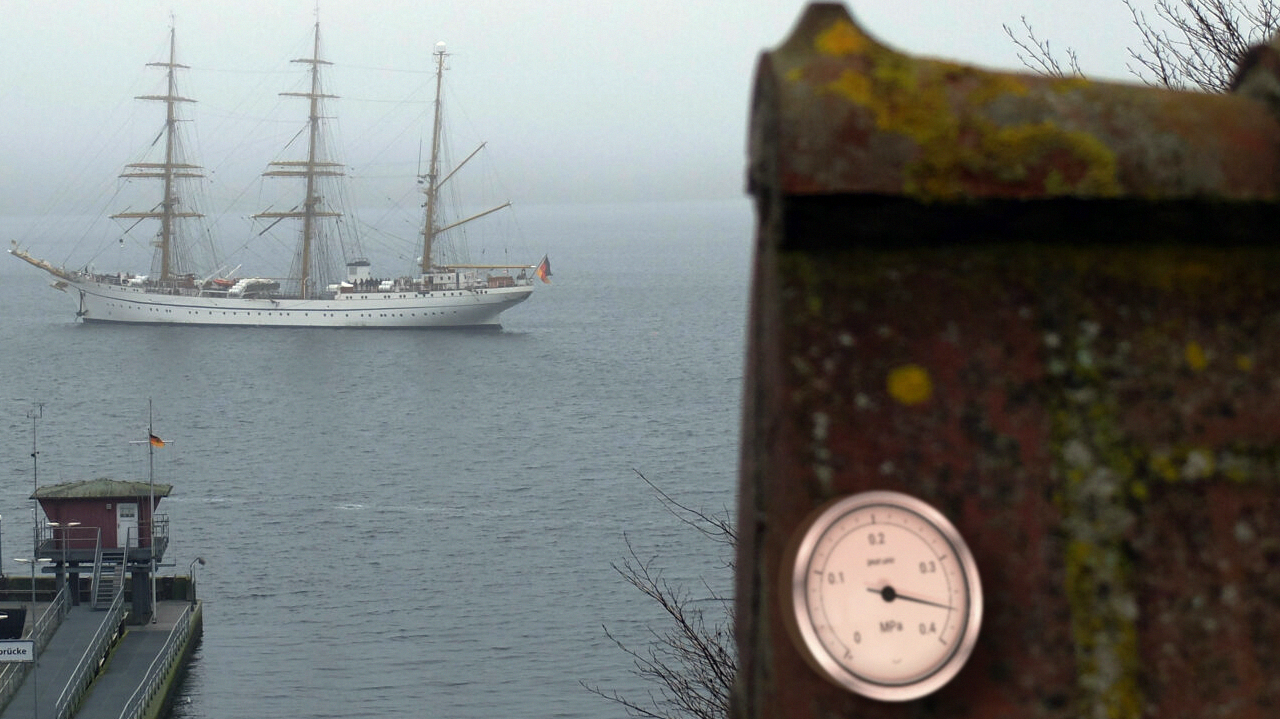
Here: 0.36 MPa
